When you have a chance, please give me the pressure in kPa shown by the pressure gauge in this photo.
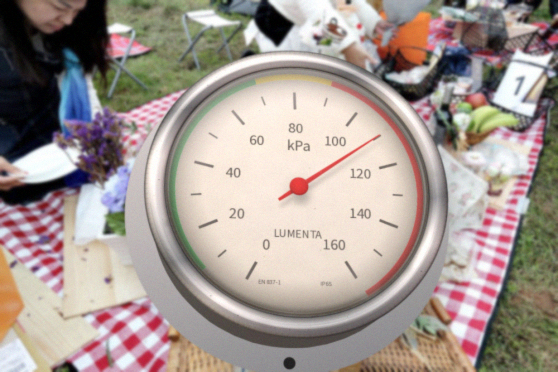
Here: 110 kPa
